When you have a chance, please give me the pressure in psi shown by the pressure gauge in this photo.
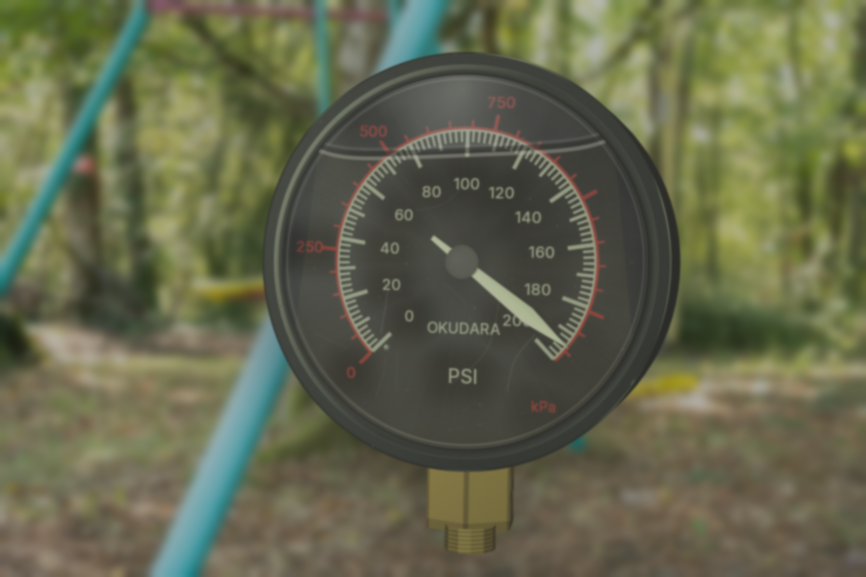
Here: 194 psi
